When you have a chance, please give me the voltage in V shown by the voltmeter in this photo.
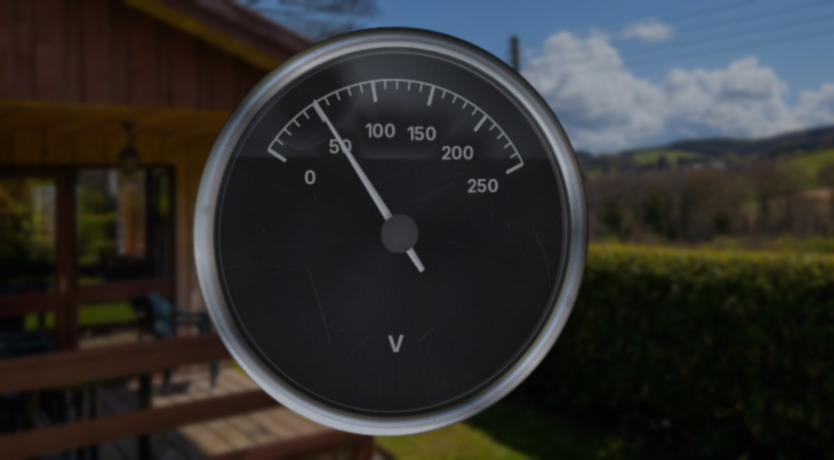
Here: 50 V
